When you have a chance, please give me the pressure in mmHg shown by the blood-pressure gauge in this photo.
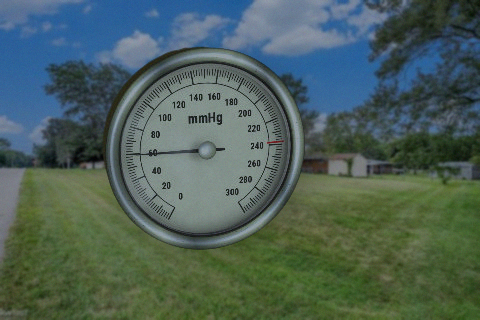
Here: 60 mmHg
